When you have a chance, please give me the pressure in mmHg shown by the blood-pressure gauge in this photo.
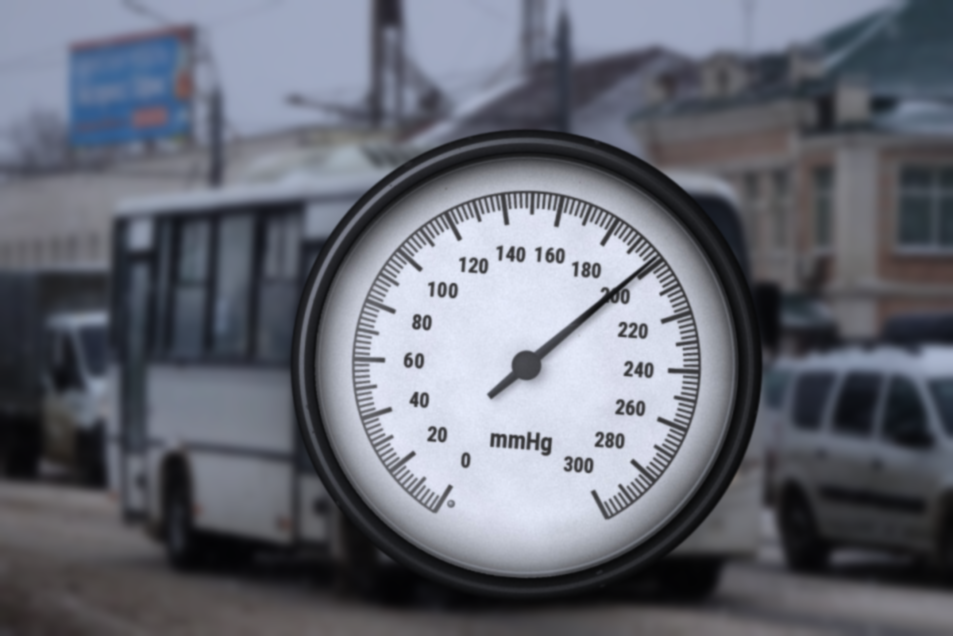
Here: 198 mmHg
